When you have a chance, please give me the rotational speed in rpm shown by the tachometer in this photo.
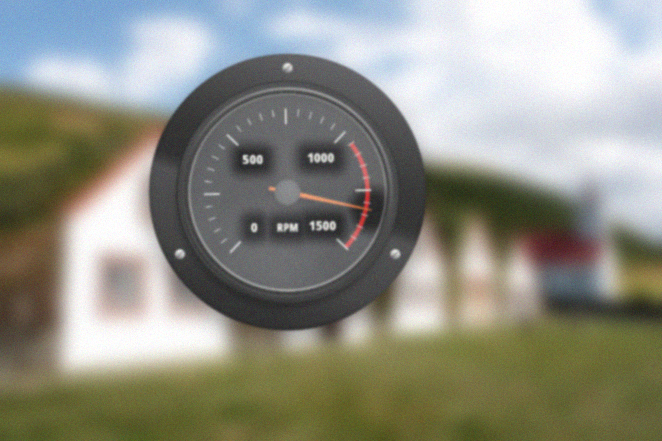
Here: 1325 rpm
